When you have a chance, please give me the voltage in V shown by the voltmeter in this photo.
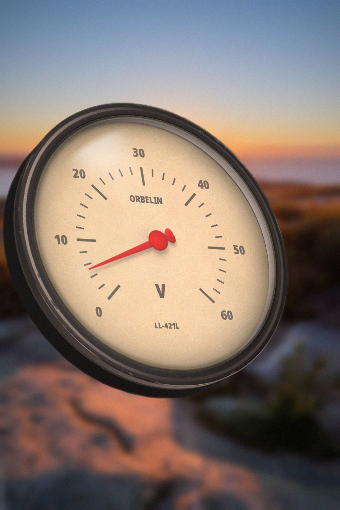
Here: 5 V
